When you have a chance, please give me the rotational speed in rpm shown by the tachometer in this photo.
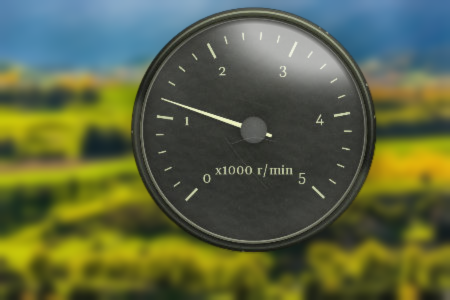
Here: 1200 rpm
